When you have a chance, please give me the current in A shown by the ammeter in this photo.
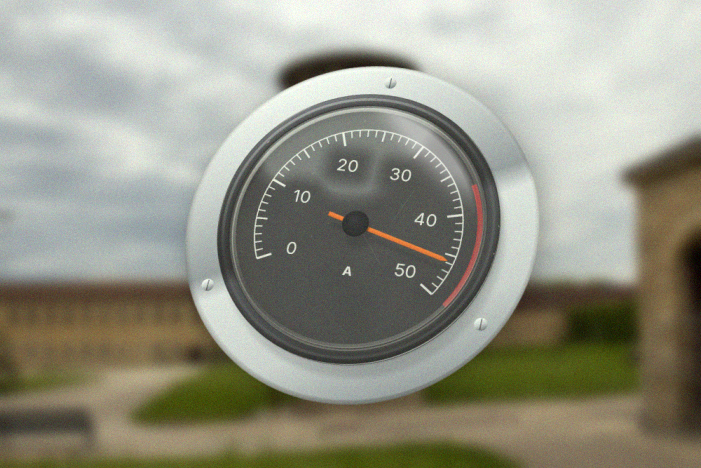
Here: 46 A
